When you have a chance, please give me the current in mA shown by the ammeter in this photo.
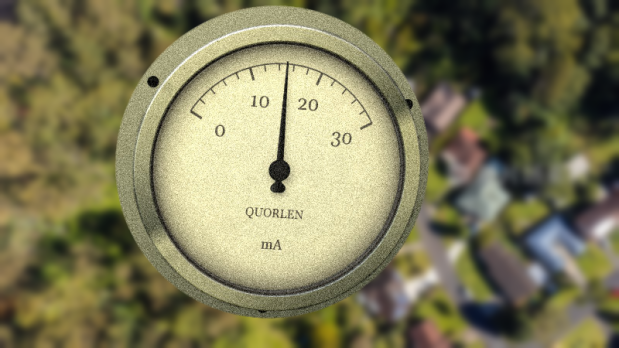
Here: 15 mA
